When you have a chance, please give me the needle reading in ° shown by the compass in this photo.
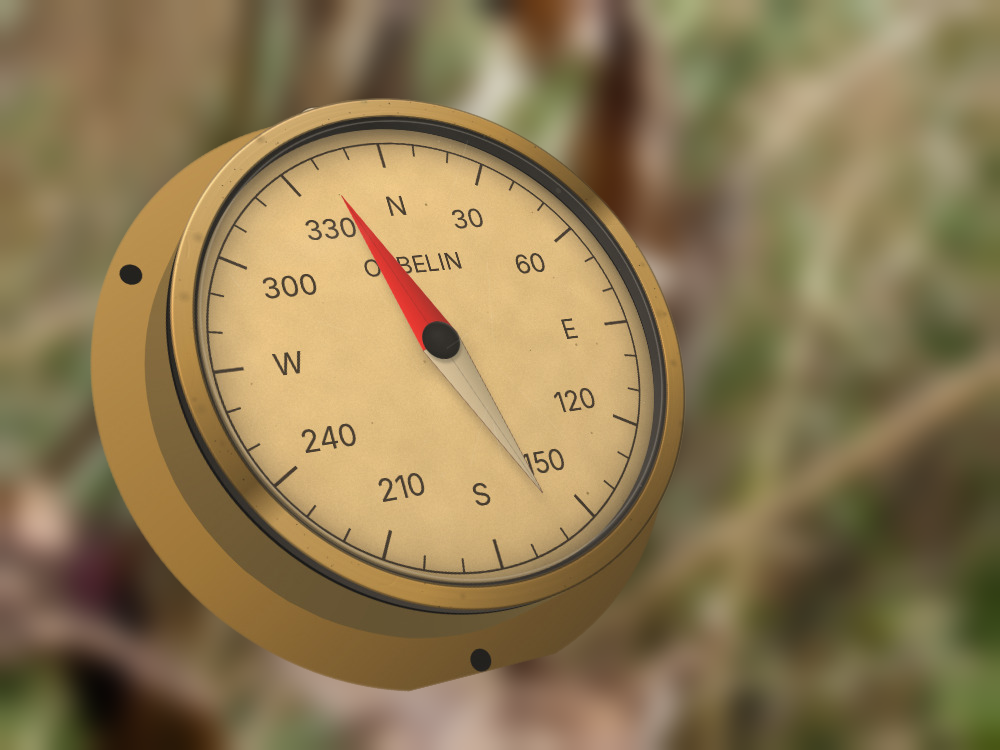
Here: 340 °
